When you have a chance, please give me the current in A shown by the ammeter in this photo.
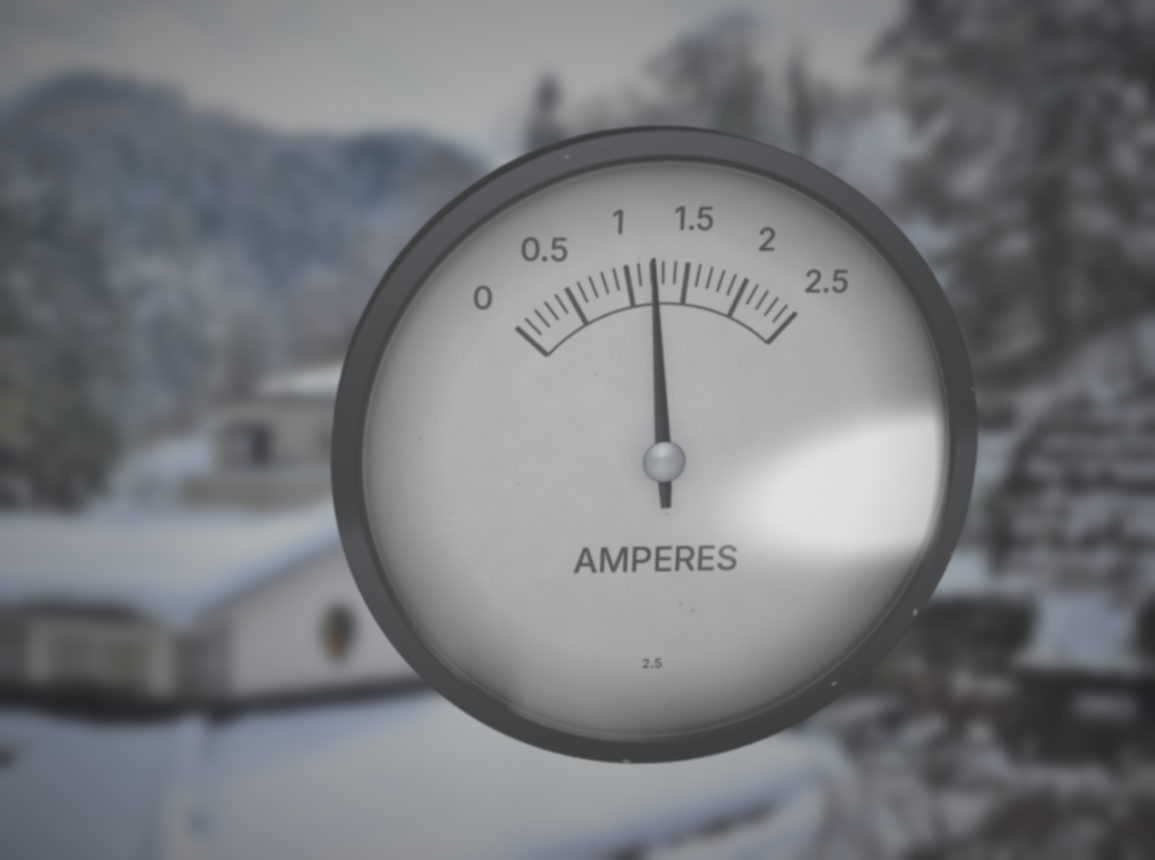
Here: 1.2 A
